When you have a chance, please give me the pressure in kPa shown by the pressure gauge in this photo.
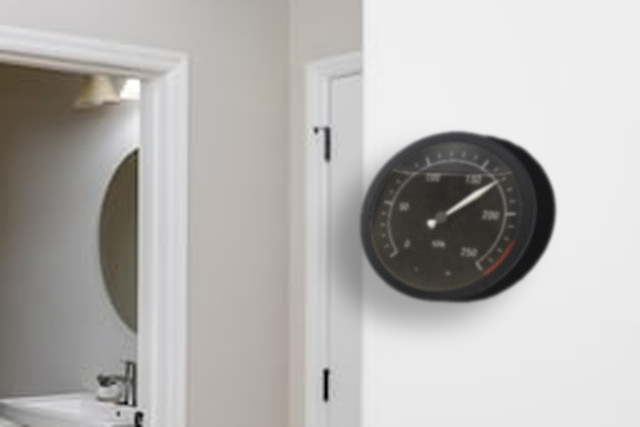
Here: 170 kPa
